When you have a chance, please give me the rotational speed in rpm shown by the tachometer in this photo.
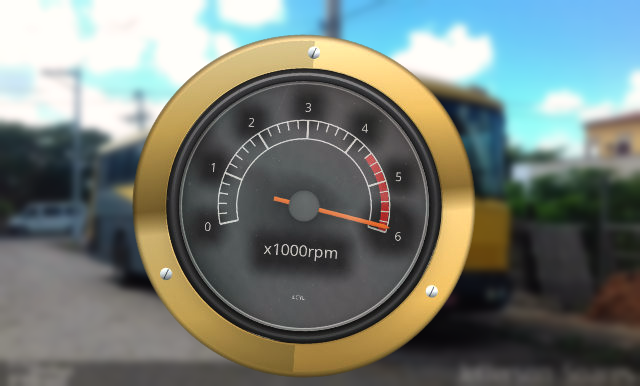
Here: 5900 rpm
